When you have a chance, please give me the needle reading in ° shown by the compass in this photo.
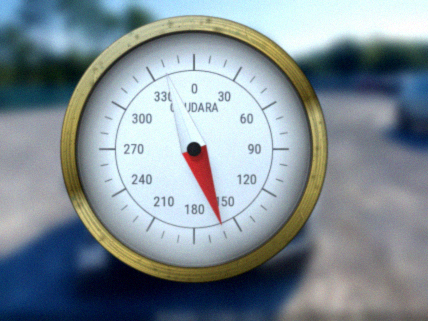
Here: 160 °
